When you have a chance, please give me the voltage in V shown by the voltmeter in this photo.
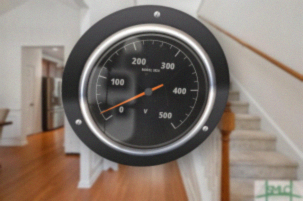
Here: 20 V
